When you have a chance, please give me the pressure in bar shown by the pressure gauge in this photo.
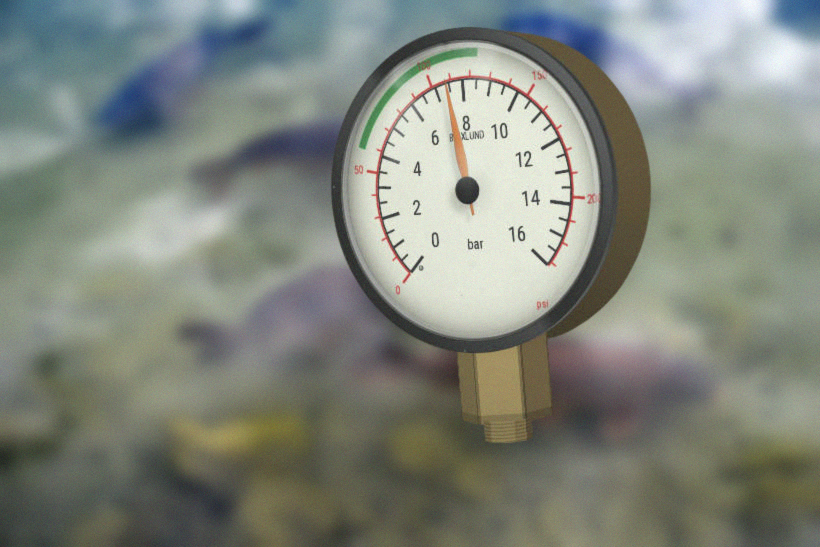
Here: 7.5 bar
